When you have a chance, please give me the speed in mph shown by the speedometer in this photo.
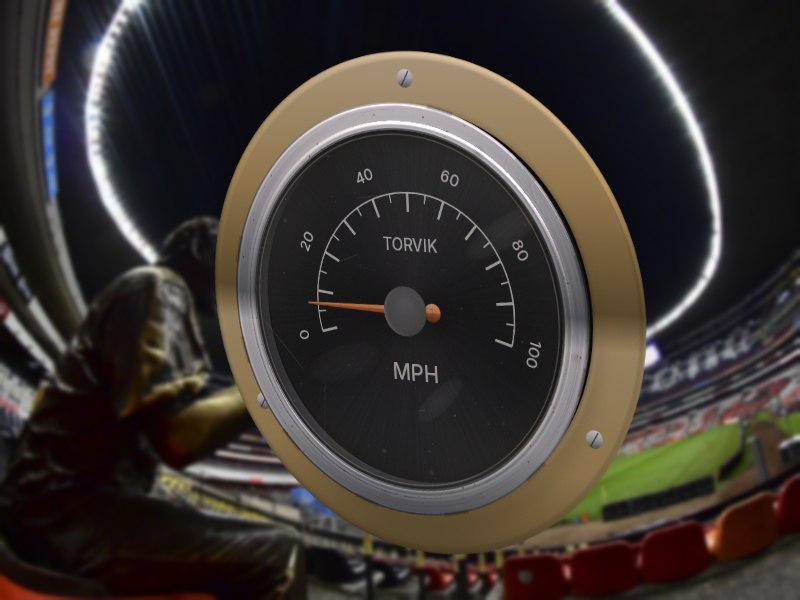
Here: 7.5 mph
